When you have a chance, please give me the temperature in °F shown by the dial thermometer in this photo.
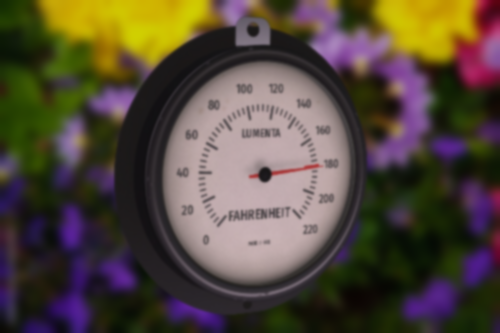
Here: 180 °F
